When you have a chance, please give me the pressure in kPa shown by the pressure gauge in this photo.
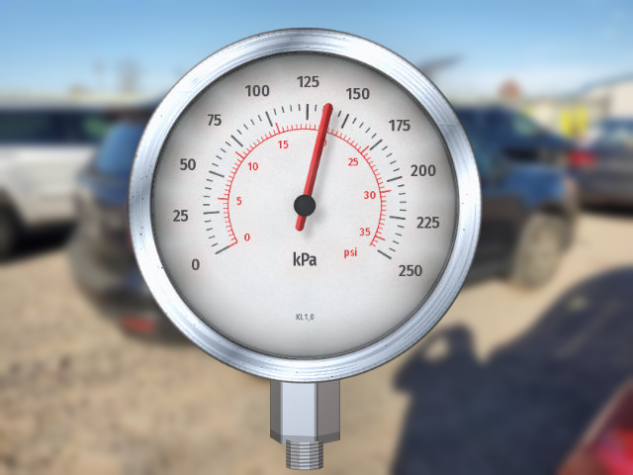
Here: 137.5 kPa
